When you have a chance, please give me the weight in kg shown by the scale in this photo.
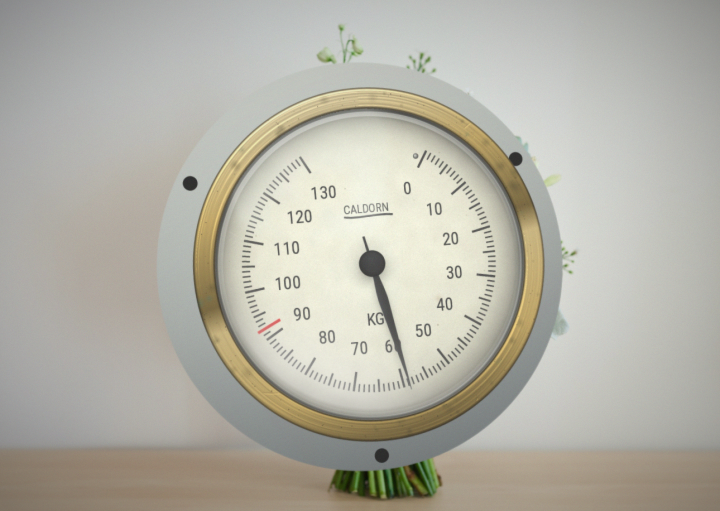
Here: 59 kg
